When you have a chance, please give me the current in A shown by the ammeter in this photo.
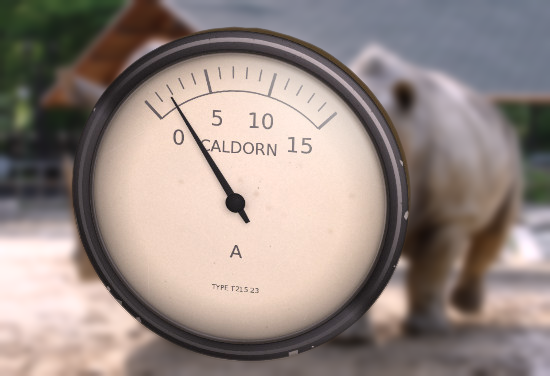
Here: 2 A
